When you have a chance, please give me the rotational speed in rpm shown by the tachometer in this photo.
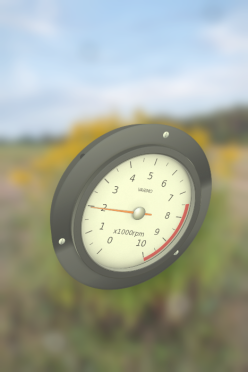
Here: 2000 rpm
